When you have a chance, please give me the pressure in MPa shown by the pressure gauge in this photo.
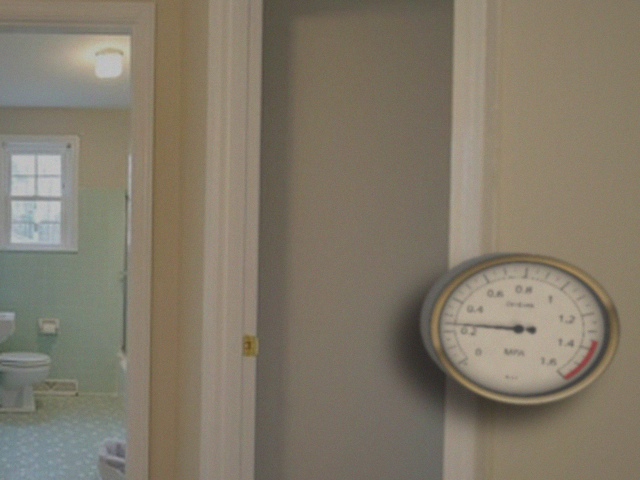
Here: 0.25 MPa
